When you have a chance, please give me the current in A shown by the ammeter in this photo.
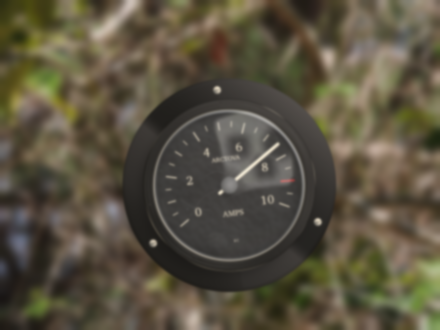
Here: 7.5 A
